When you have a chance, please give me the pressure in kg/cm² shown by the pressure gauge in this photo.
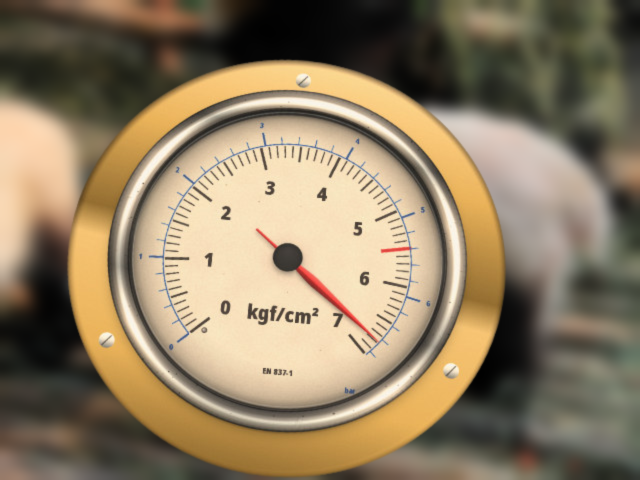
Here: 6.8 kg/cm²
